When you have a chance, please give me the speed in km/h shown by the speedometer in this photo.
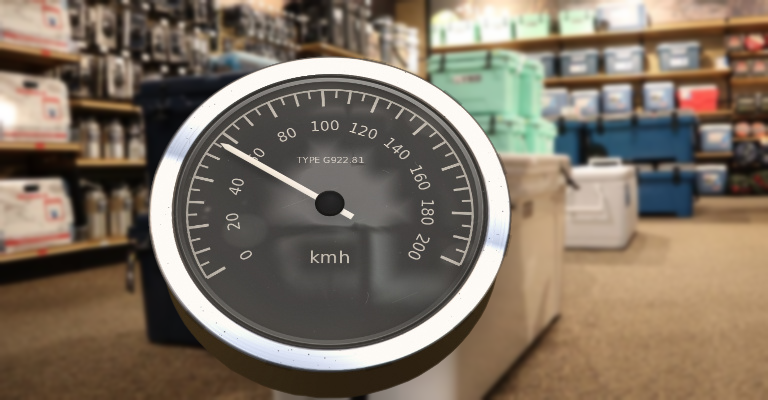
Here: 55 km/h
